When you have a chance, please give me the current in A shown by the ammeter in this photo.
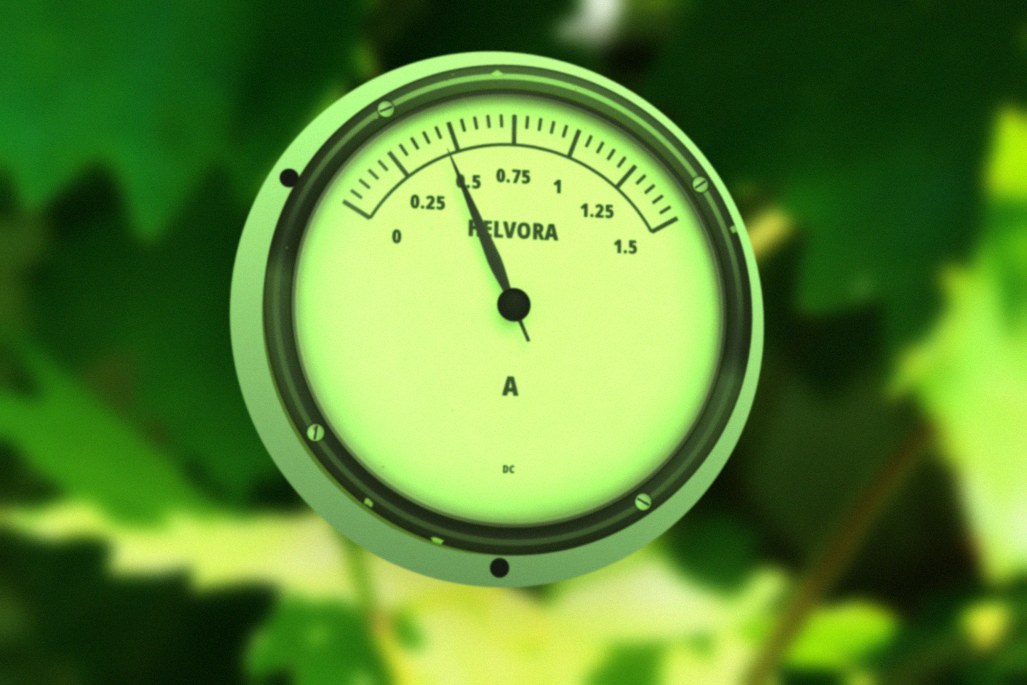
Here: 0.45 A
